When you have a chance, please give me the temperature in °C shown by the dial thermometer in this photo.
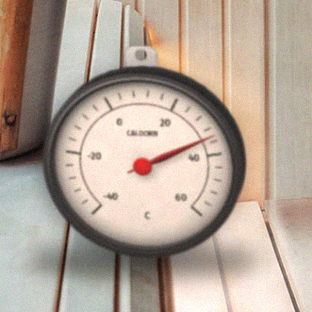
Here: 34 °C
